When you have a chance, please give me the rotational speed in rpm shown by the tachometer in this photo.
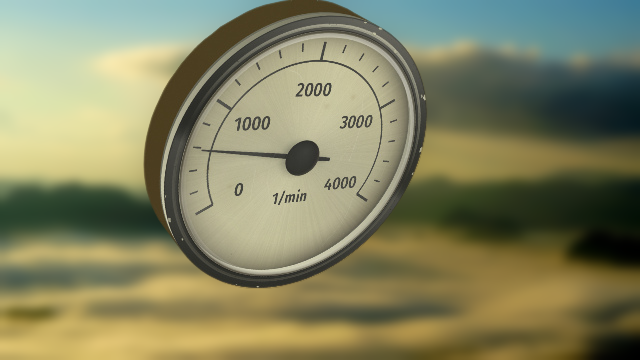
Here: 600 rpm
